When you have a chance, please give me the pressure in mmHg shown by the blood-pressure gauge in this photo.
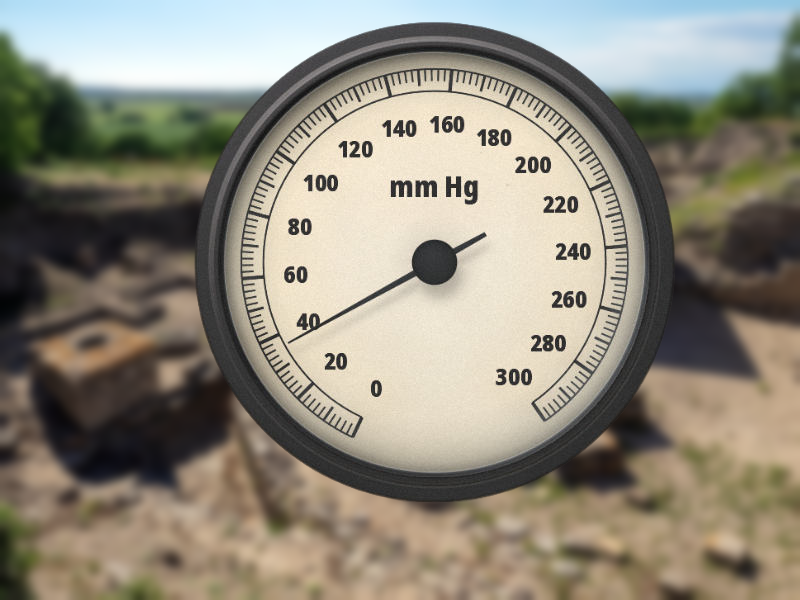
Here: 36 mmHg
